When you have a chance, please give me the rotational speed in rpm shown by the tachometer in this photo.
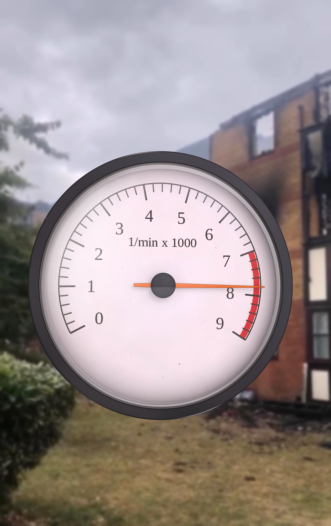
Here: 7800 rpm
